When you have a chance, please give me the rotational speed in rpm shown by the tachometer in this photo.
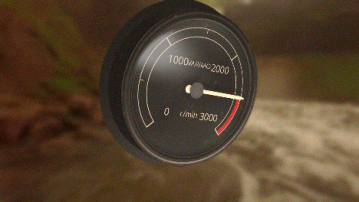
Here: 2500 rpm
